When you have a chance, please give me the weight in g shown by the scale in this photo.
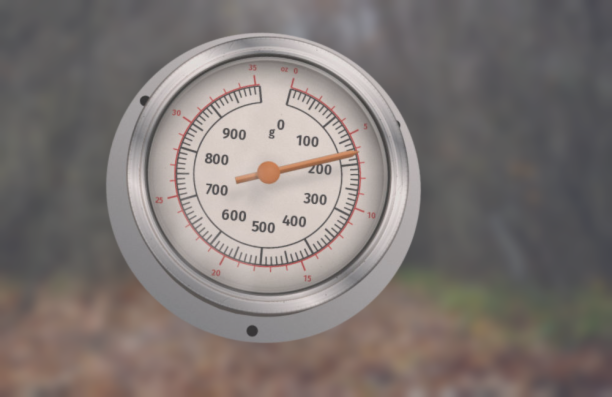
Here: 180 g
